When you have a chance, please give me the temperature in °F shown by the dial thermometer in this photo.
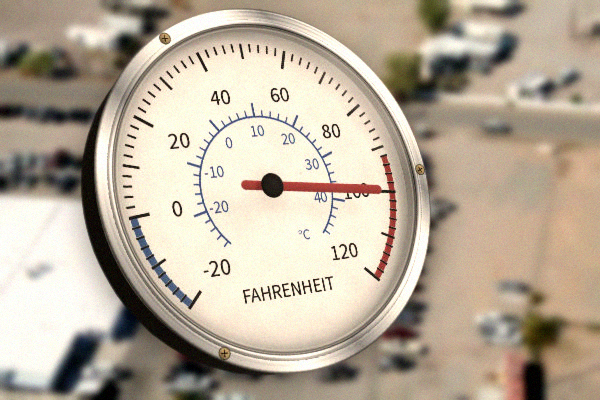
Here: 100 °F
